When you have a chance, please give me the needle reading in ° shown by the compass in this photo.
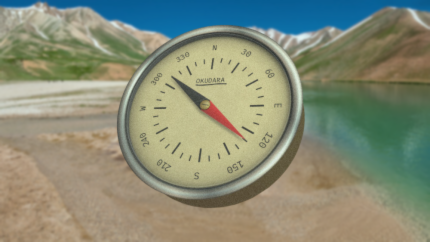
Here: 130 °
